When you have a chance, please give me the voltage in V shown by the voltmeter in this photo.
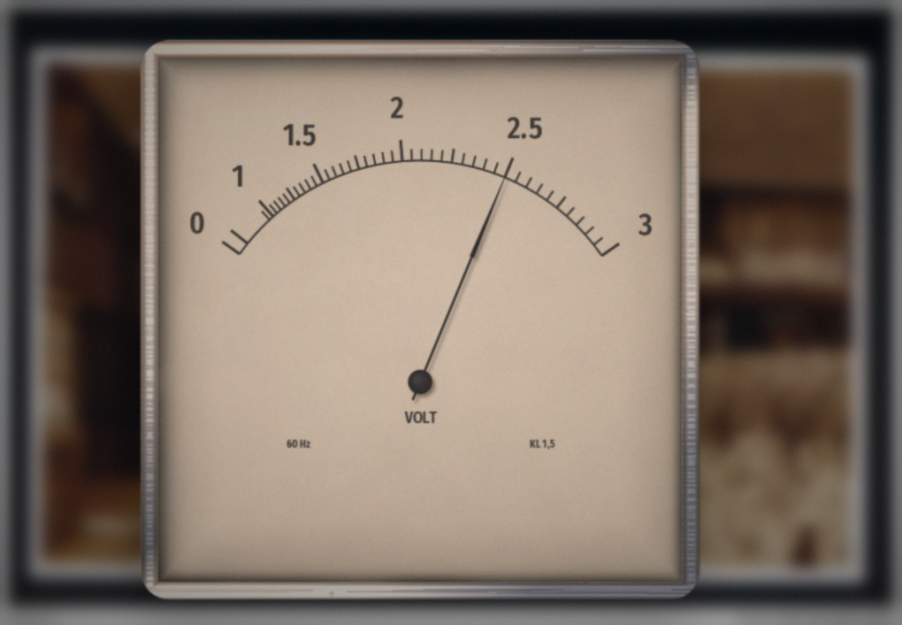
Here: 2.5 V
